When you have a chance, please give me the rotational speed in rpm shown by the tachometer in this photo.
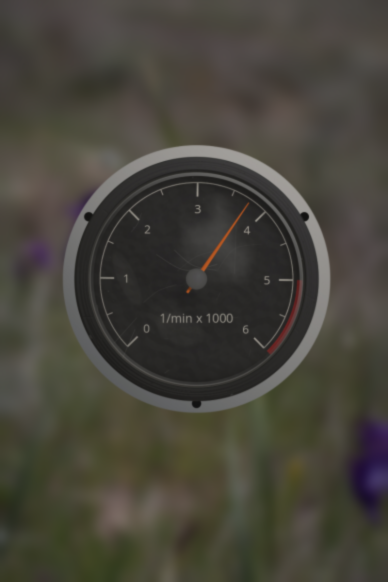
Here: 3750 rpm
